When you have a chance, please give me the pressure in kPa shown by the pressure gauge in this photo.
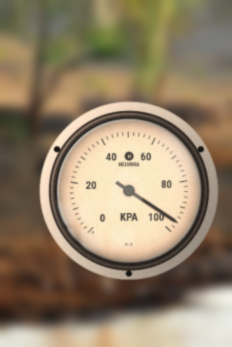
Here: 96 kPa
